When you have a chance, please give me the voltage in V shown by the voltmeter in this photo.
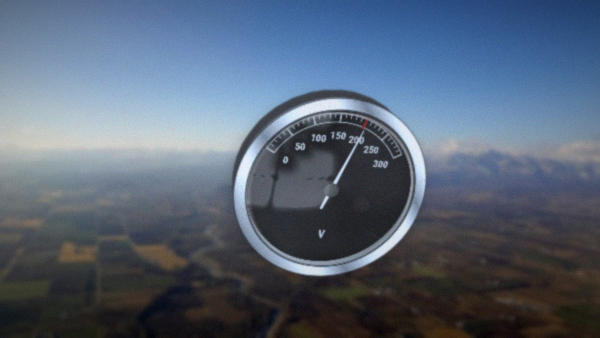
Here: 200 V
